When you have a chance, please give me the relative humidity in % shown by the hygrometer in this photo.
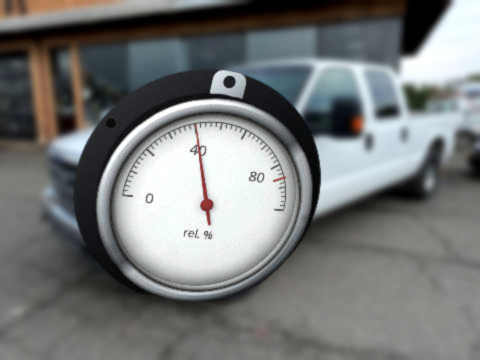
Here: 40 %
